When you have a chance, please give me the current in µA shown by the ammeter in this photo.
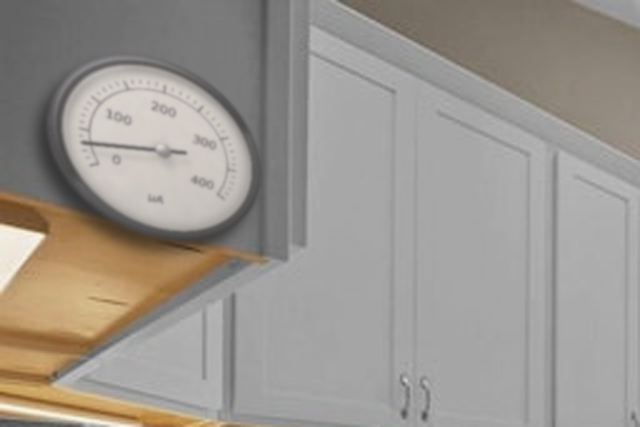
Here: 30 µA
